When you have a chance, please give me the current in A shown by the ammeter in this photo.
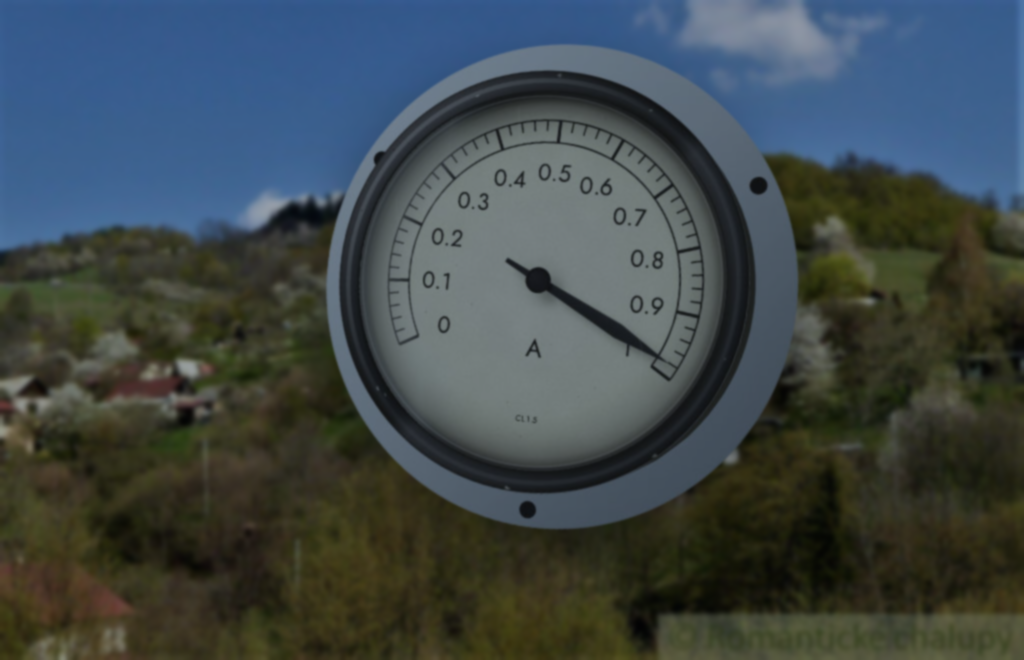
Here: 0.98 A
